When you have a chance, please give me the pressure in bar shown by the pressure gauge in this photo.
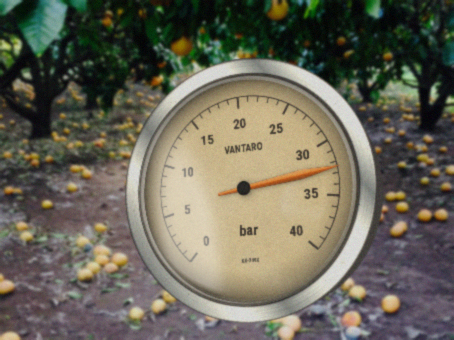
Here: 32.5 bar
